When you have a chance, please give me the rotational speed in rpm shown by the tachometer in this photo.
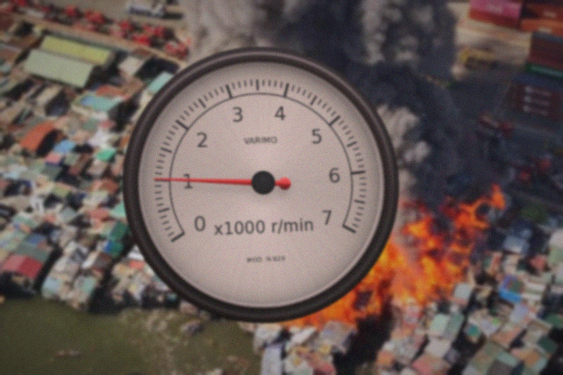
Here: 1000 rpm
